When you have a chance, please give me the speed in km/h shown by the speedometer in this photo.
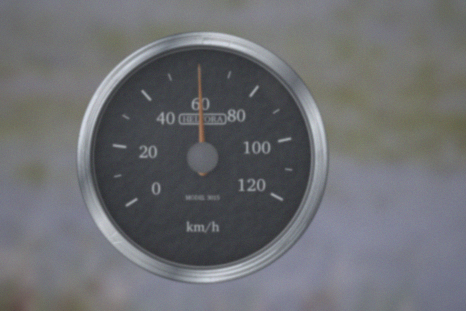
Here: 60 km/h
